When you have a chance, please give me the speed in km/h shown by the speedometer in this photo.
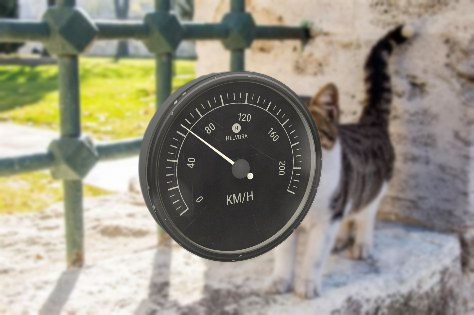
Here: 65 km/h
